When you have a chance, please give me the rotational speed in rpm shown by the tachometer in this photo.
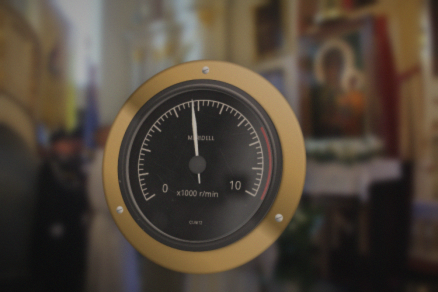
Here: 4800 rpm
